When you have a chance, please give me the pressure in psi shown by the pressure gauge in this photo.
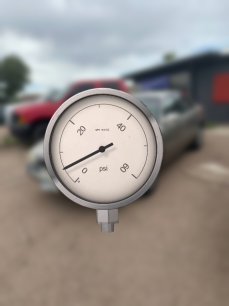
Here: 5 psi
